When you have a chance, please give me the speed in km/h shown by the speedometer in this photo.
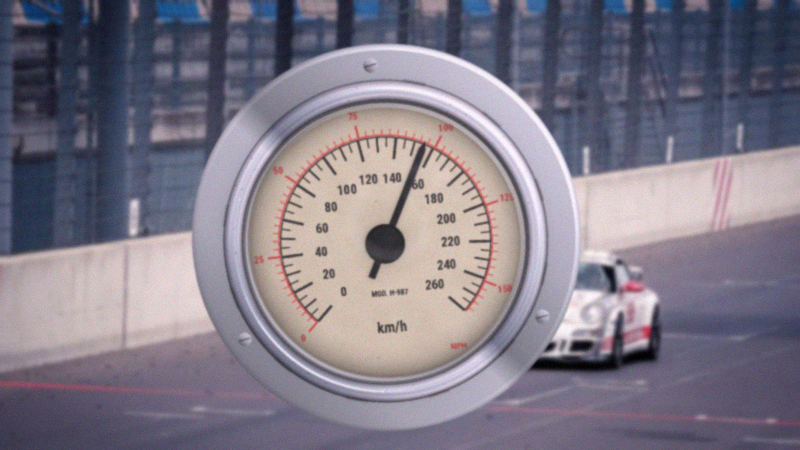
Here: 155 km/h
